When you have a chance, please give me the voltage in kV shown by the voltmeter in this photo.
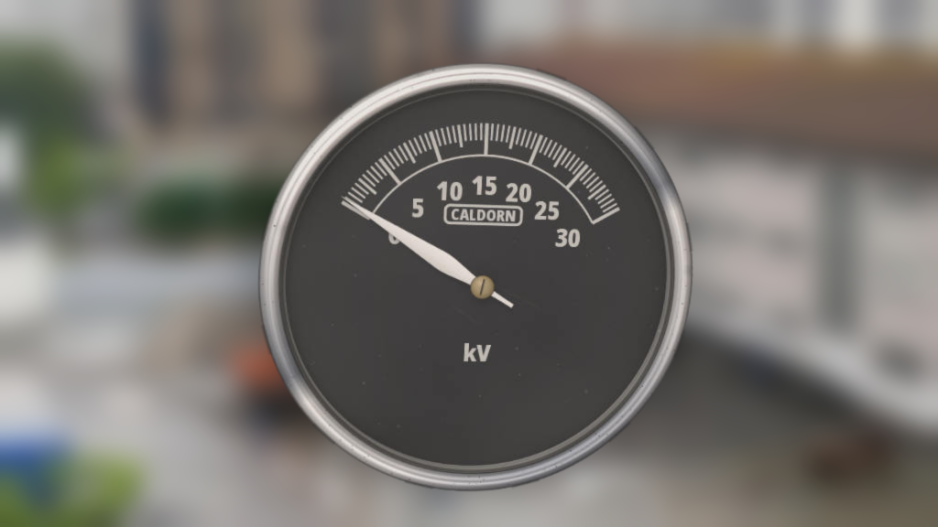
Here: 0.5 kV
